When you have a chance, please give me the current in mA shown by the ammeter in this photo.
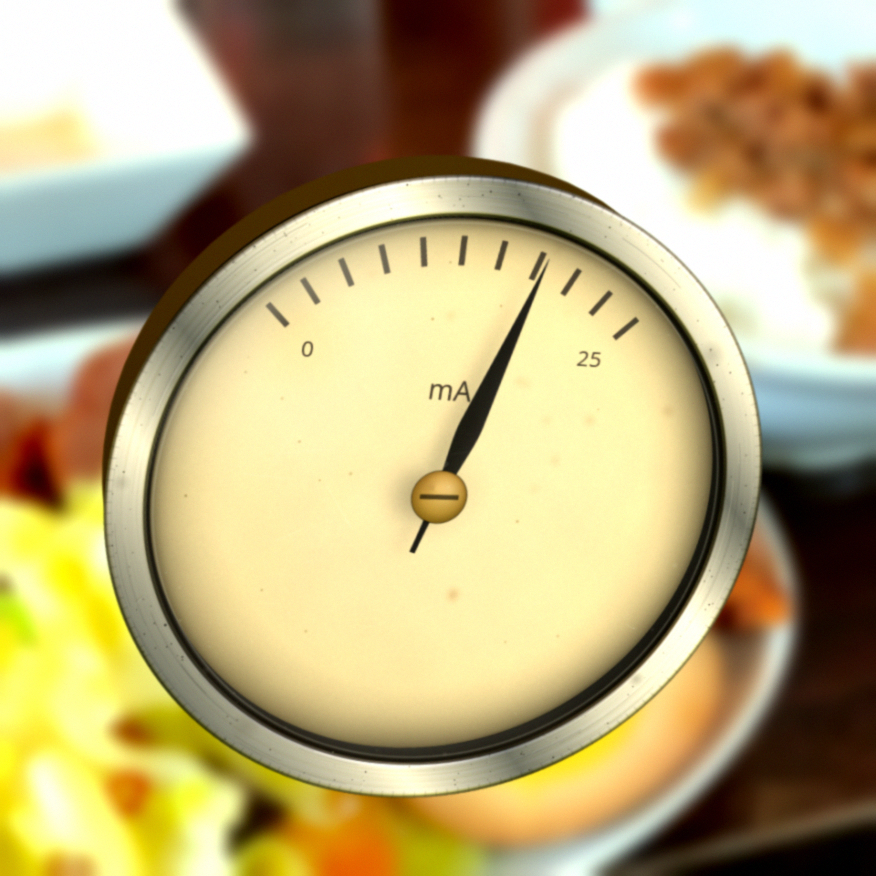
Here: 17.5 mA
